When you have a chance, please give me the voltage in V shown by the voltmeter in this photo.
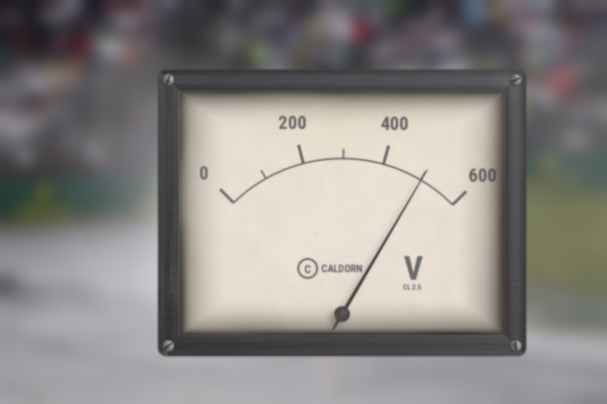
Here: 500 V
